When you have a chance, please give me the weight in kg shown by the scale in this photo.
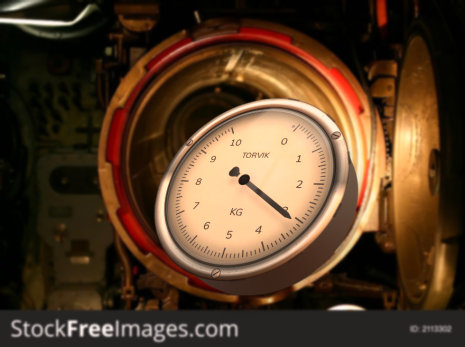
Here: 3.1 kg
